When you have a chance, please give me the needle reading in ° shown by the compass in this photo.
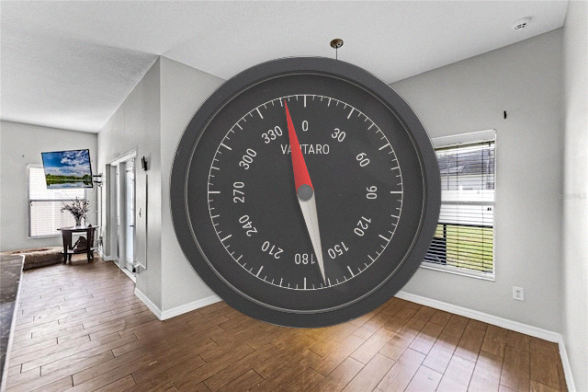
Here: 347.5 °
